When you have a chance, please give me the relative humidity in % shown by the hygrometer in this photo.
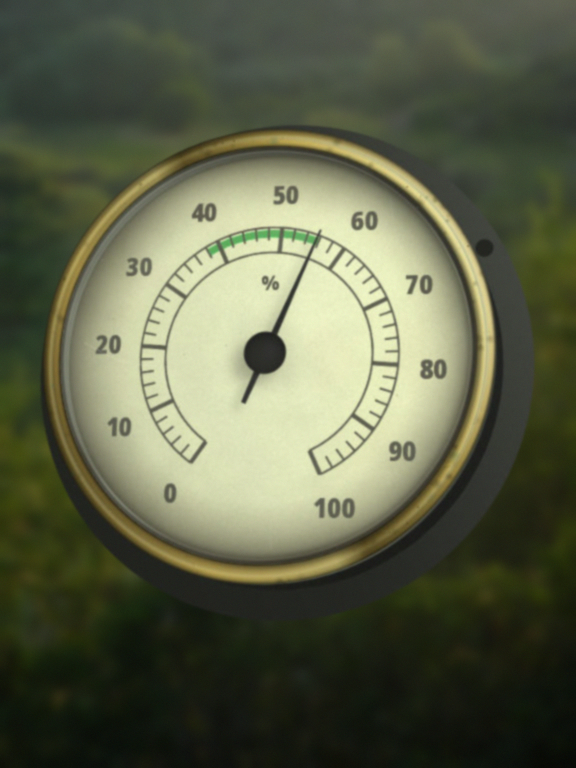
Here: 56 %
